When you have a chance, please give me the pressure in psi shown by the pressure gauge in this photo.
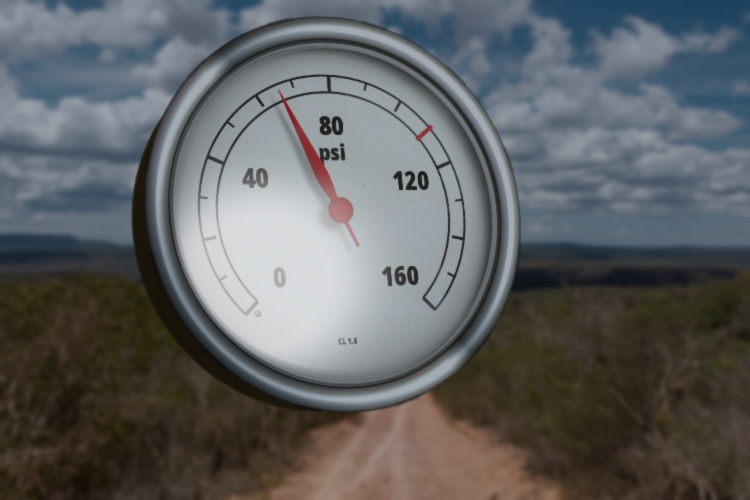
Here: 65 psi
